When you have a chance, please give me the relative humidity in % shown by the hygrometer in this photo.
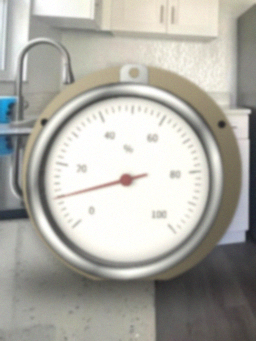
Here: 10 %
